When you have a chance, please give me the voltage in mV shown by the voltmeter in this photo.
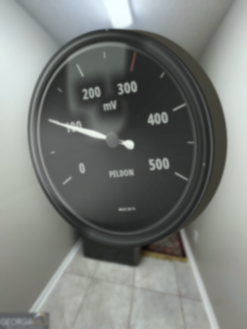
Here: 100 mV
